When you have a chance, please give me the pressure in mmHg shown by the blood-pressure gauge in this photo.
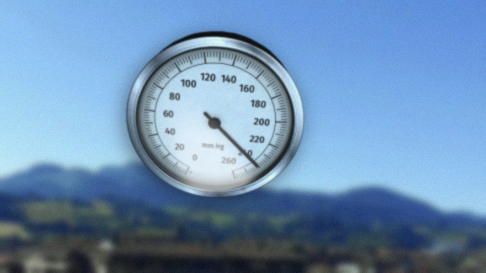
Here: 240 mmHg
